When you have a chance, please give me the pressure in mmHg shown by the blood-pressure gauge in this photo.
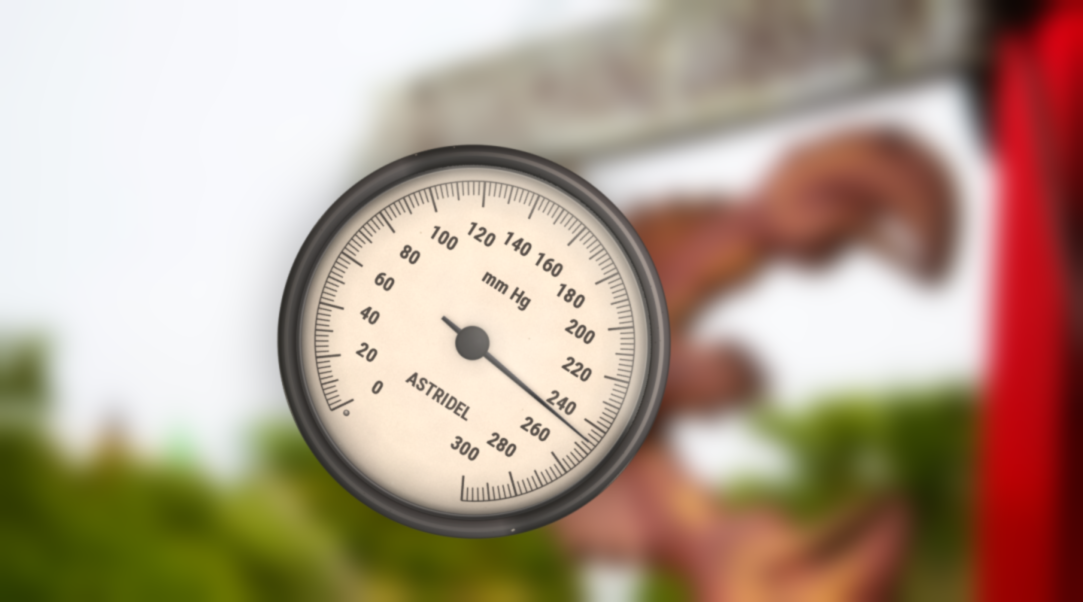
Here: 246 mmHg
